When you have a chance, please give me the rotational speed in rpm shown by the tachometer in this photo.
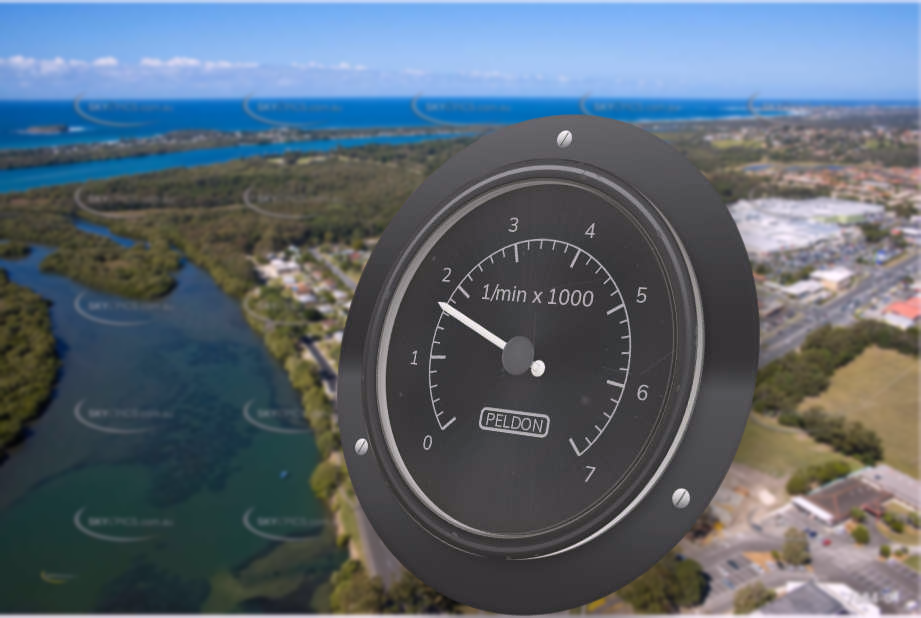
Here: 1700 rpm
